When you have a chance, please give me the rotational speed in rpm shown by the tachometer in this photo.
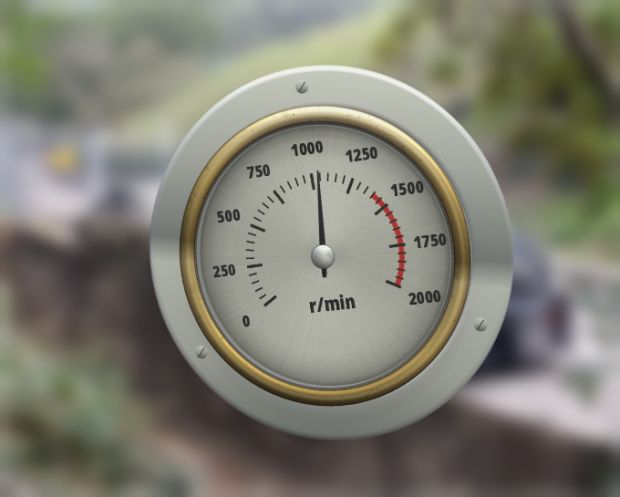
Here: 1050 rpm
